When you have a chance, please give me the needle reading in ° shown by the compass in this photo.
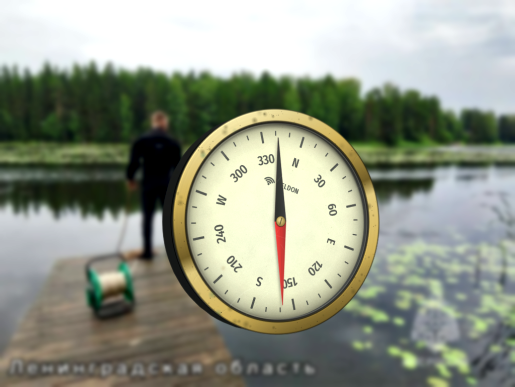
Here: 160 °
